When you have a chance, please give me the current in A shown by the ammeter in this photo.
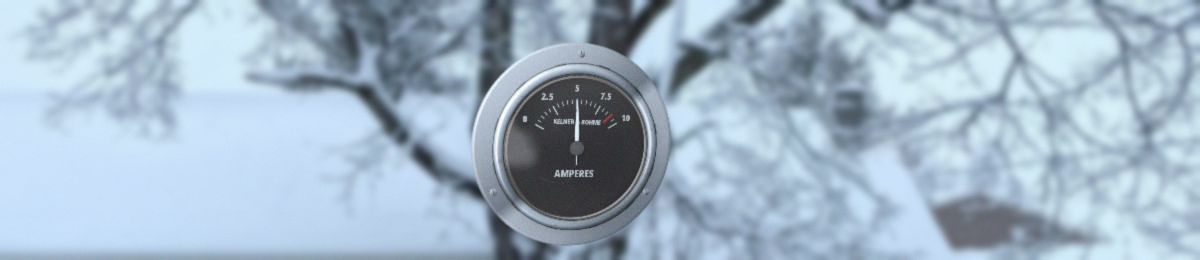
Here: 5 A
